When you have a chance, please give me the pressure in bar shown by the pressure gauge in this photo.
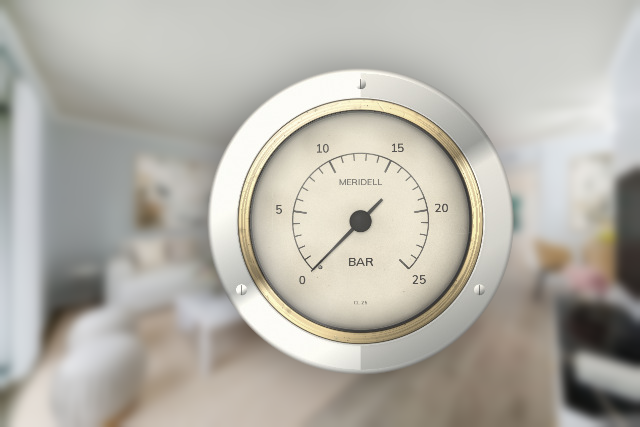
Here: 0 bar
